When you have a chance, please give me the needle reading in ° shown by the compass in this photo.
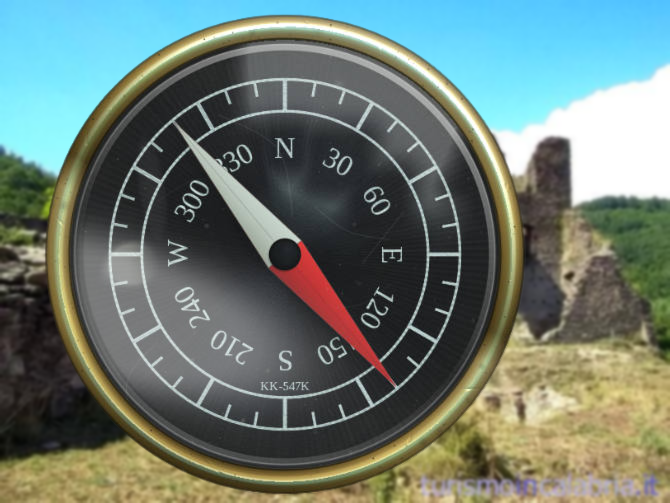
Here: 140 °
